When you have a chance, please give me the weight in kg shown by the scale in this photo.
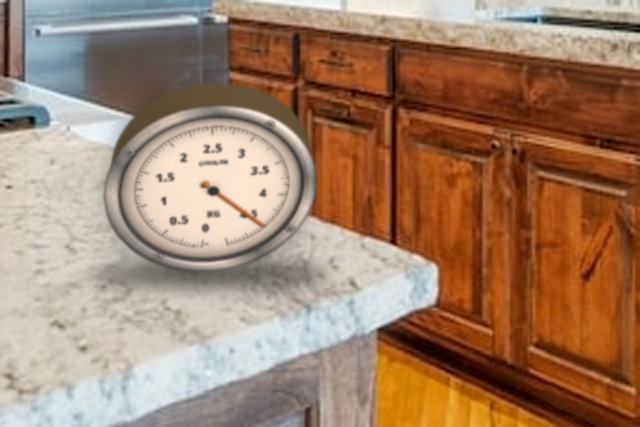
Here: 4.5 kg
